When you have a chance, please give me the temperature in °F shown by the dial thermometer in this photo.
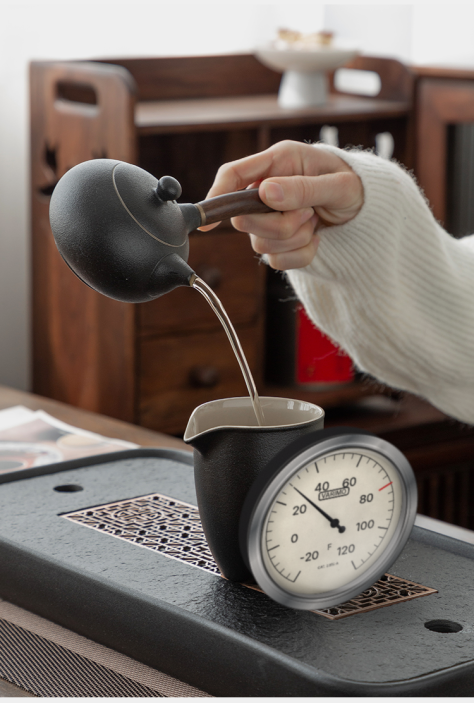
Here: 28 °F
